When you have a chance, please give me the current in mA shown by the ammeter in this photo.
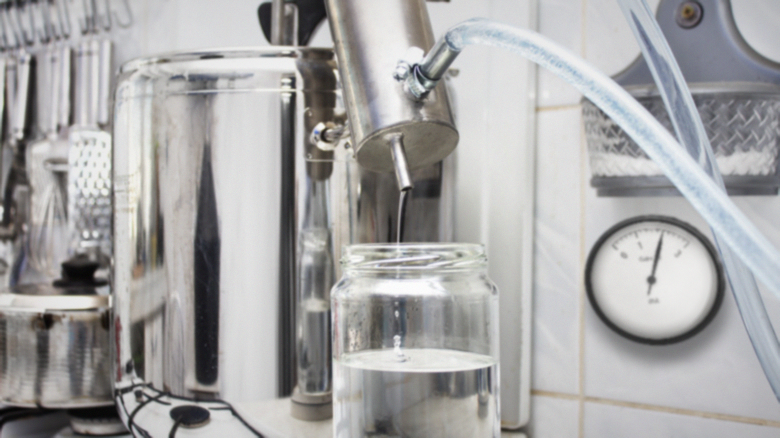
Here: 2 mA
